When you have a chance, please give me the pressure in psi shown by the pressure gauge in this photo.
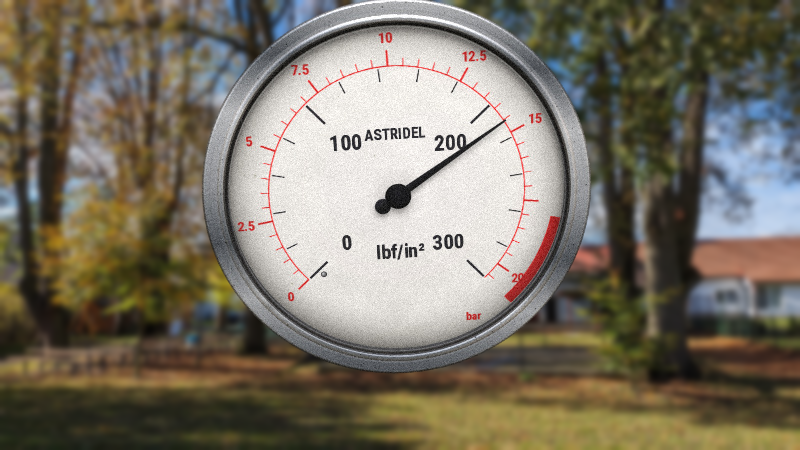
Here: 210 psi
